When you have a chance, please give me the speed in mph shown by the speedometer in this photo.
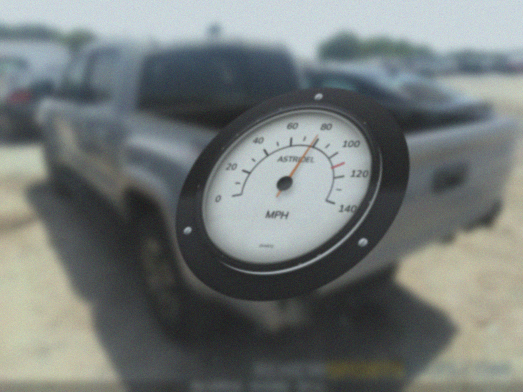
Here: 80 mph
